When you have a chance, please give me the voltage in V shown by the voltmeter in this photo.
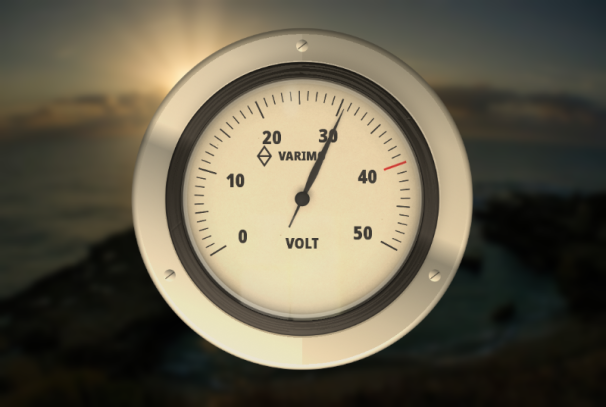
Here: 30.5 V
